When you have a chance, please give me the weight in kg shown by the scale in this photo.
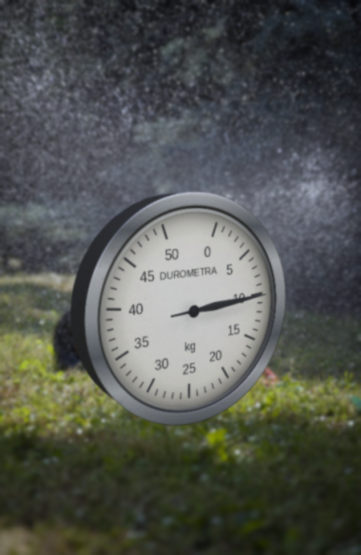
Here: 10 kg
